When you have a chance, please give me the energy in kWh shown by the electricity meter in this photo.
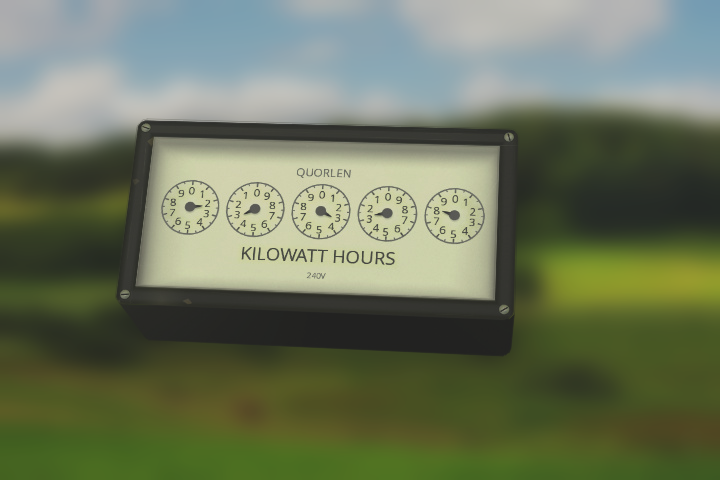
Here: 23328 kWh
